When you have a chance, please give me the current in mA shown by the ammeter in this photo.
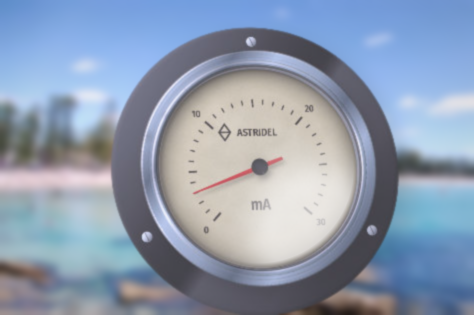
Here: 3 mA
